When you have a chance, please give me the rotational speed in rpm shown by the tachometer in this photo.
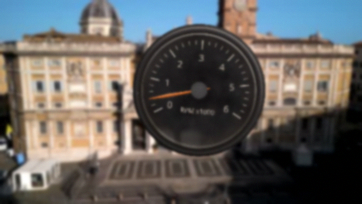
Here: 400 rpm
